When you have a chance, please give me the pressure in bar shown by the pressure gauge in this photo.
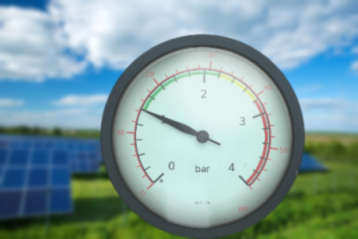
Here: 1 bar
